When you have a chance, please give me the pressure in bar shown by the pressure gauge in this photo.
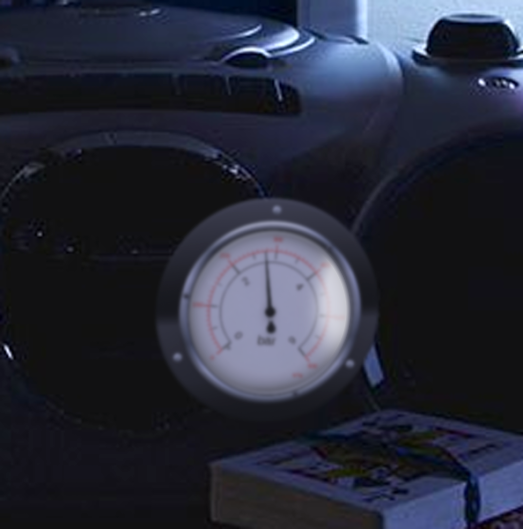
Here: 2.75 bar
